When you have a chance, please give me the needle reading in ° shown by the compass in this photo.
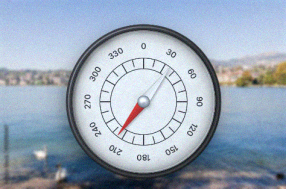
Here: 217.5 °
